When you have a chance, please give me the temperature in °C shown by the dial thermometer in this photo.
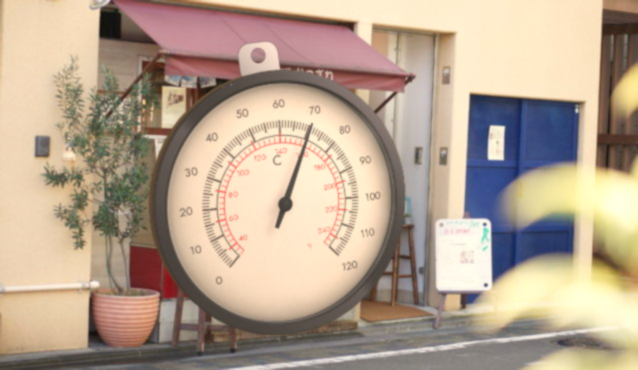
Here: 70 °C
